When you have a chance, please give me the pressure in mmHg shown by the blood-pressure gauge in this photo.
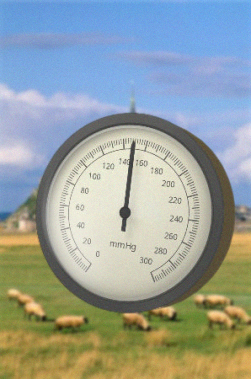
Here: 150 mmHg
